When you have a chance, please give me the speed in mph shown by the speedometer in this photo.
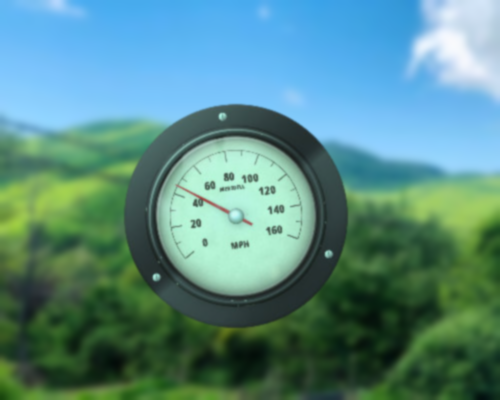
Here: 45 mph
